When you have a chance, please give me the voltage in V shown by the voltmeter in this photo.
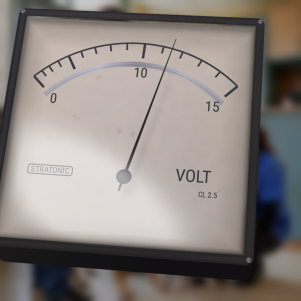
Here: 11.5 V
